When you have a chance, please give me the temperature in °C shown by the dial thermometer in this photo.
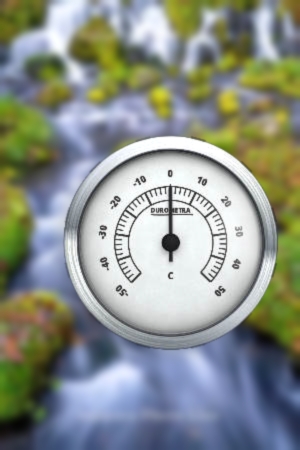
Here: 0 °C
